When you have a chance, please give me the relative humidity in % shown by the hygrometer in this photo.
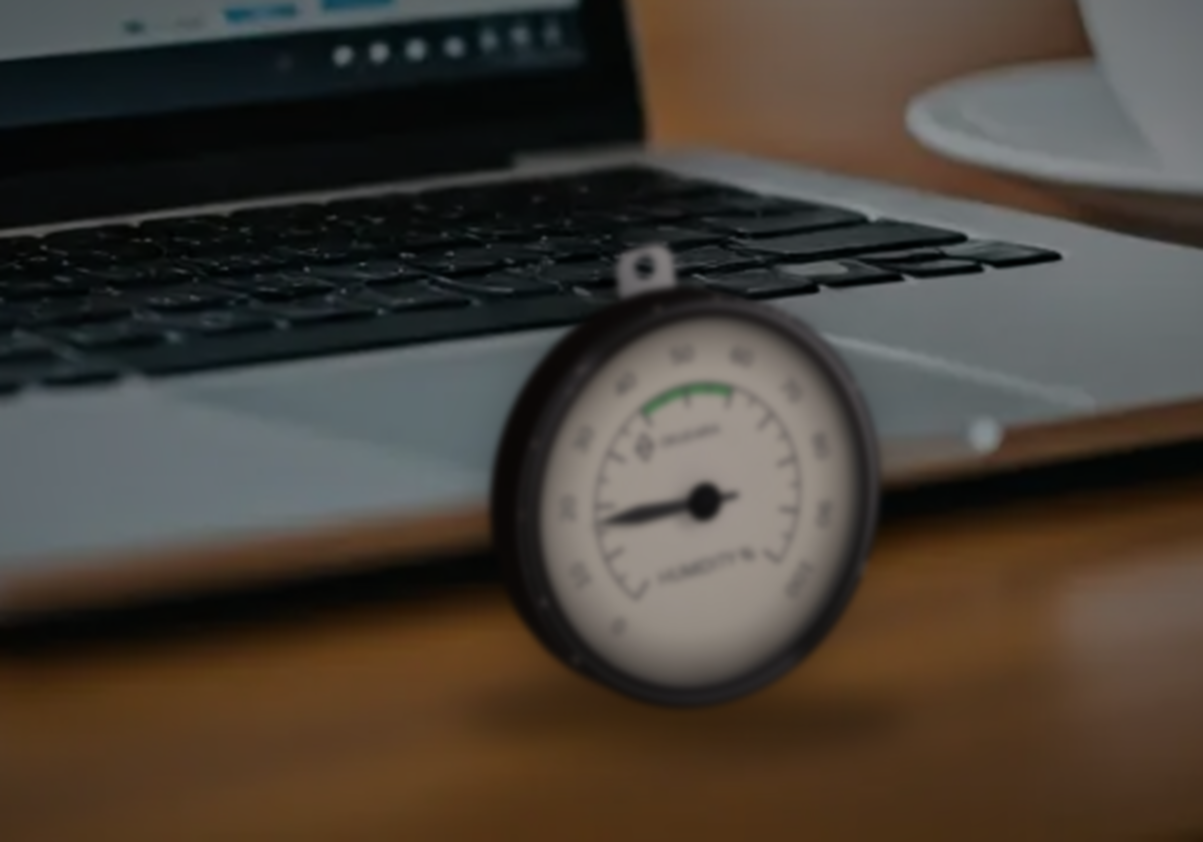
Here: 17.5 %
